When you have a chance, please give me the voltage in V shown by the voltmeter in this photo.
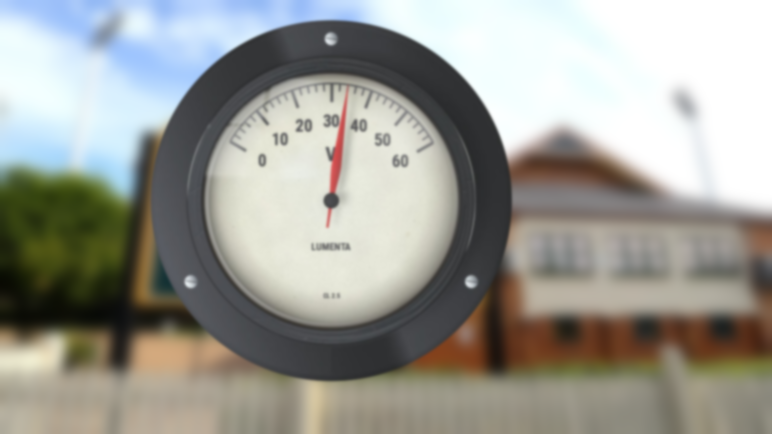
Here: 34 V
